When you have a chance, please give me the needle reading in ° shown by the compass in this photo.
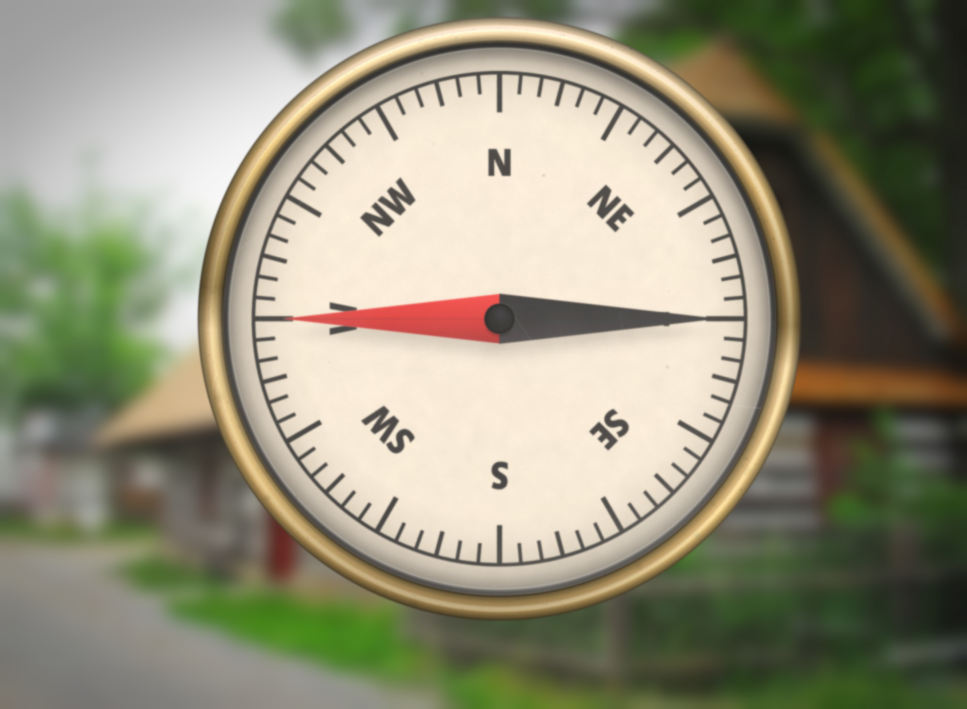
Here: 270 °
